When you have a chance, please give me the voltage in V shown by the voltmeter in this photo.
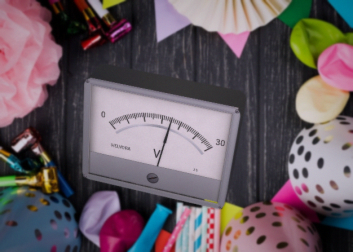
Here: 17.5 V
